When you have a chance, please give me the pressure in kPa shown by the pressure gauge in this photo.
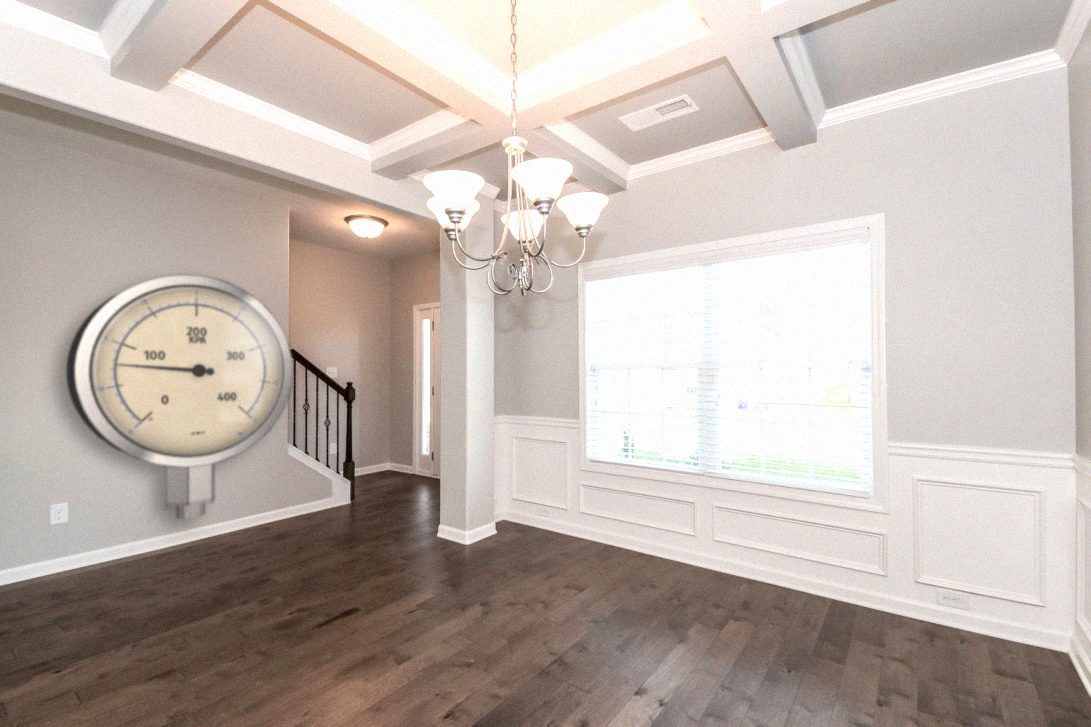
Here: 75 kPa
